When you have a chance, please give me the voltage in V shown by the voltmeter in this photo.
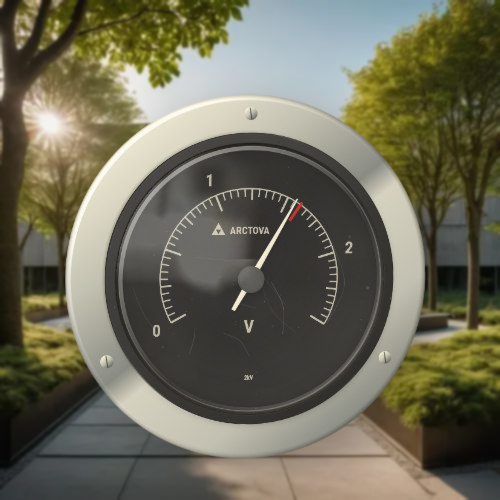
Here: 1.55 V
